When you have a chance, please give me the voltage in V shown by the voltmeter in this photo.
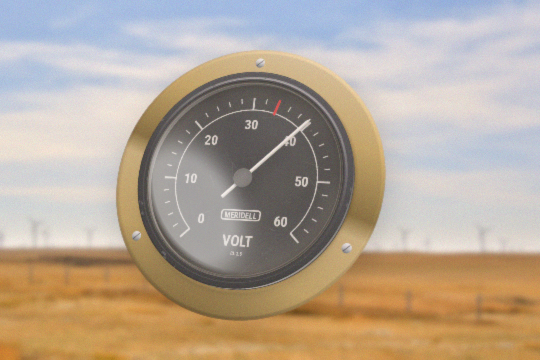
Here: 40 V
